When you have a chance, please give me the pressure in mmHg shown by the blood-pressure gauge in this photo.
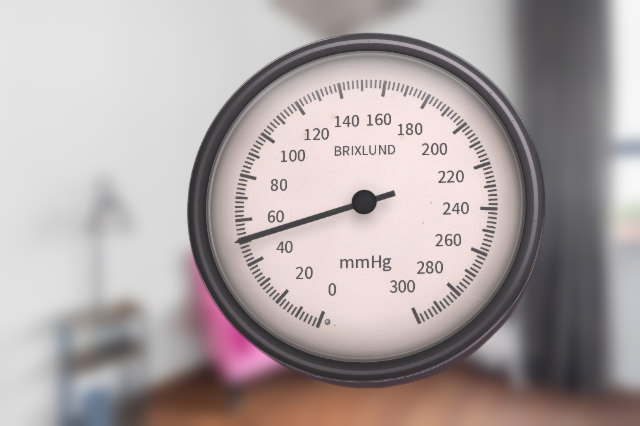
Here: 50 mmHg
